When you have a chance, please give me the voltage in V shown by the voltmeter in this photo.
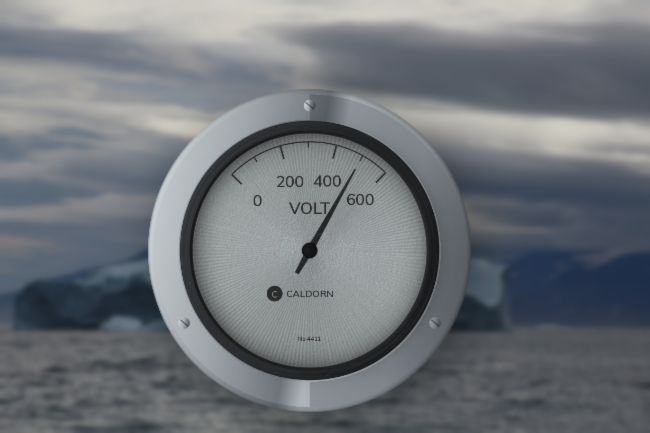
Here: 500 V
